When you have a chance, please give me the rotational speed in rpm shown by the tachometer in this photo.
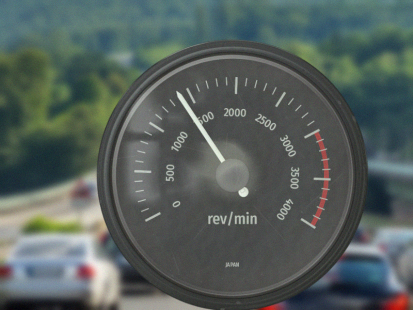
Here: 1400 rpm
